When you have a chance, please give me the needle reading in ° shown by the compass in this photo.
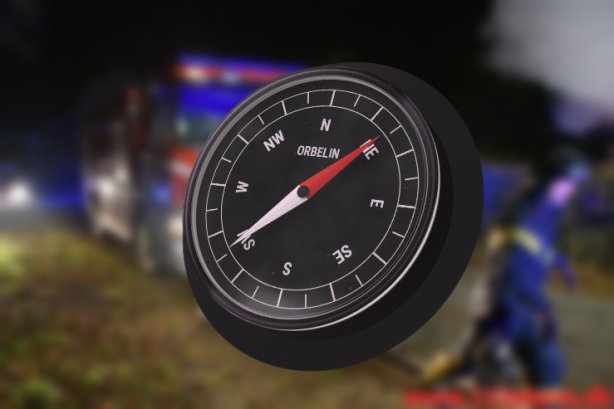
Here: 45 °
